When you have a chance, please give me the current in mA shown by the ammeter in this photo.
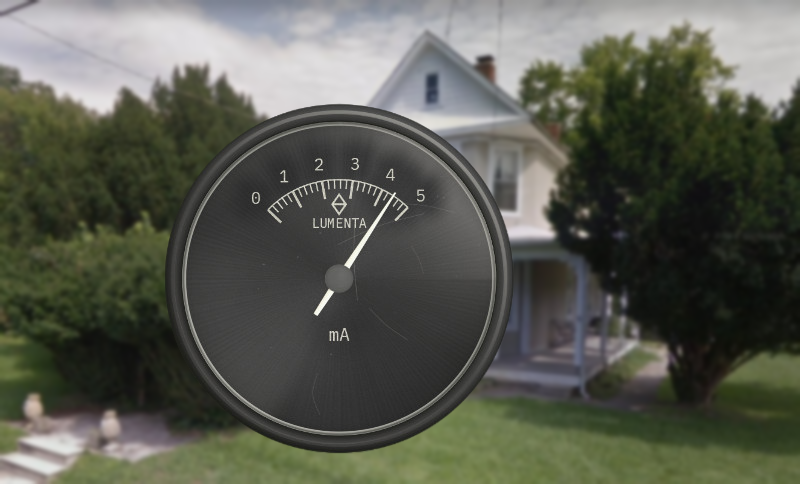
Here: 4.4 mA
